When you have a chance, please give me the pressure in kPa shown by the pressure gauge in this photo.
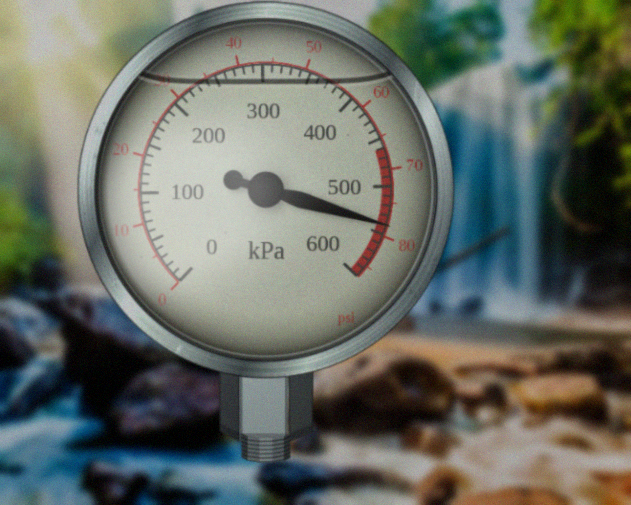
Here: 540 kPa
